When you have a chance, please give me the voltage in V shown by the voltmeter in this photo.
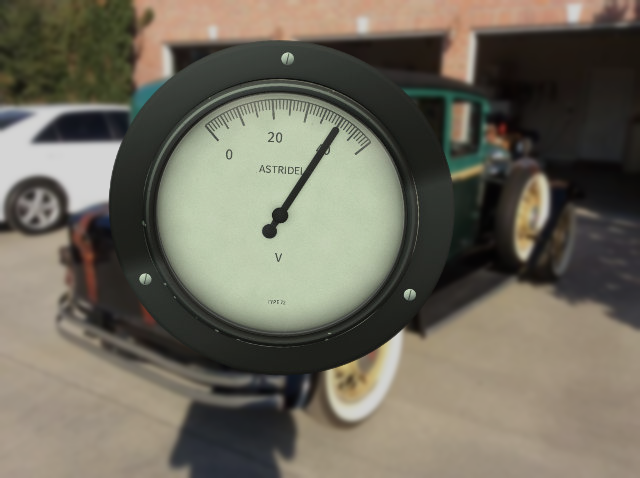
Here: 40 V
